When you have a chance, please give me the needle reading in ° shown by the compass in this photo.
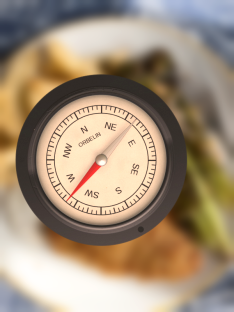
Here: 250 °
